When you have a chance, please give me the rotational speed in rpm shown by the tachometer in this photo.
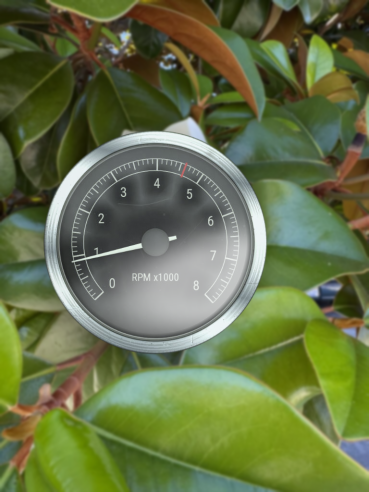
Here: 900 rpm
